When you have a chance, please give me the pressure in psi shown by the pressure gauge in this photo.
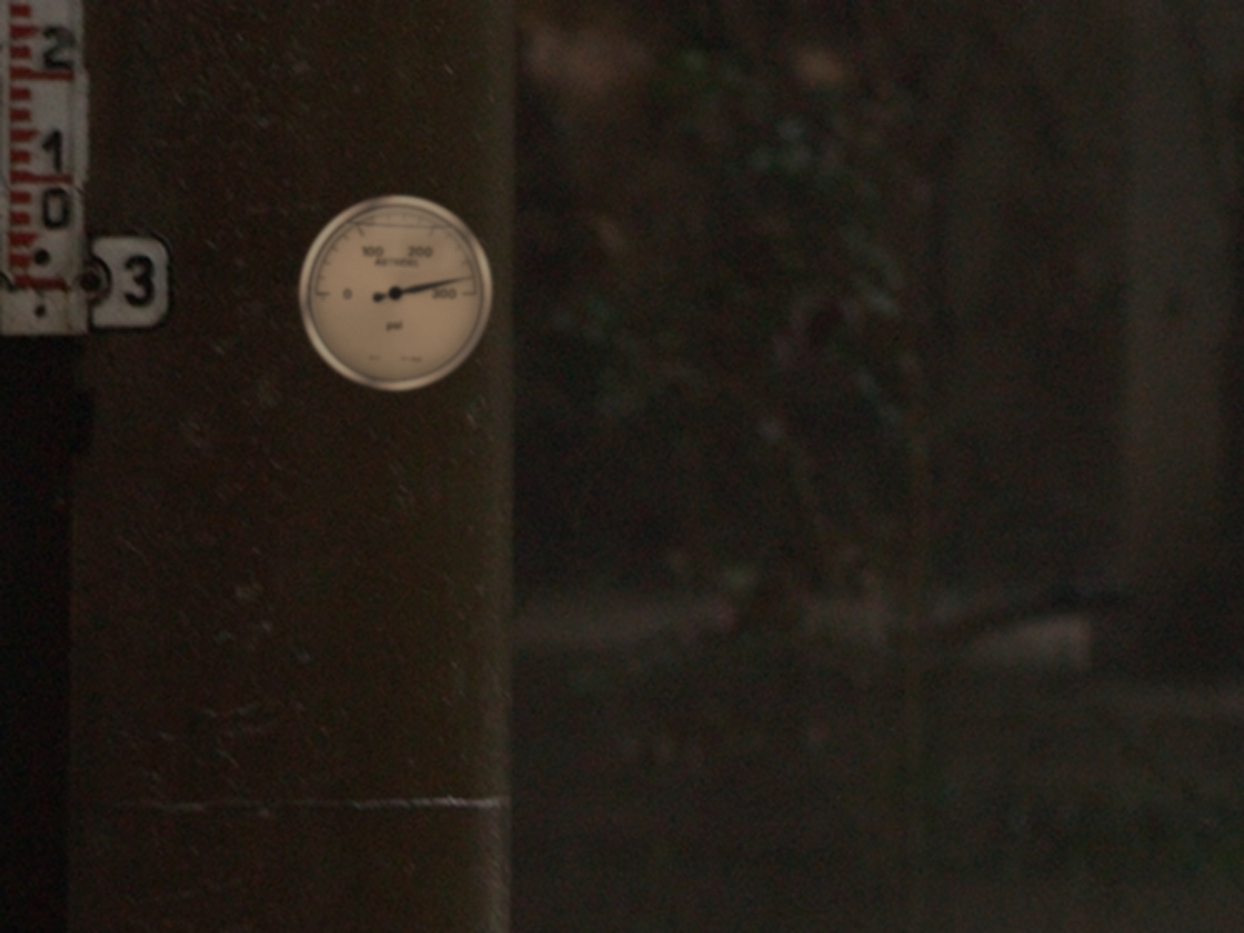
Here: 280 psi
